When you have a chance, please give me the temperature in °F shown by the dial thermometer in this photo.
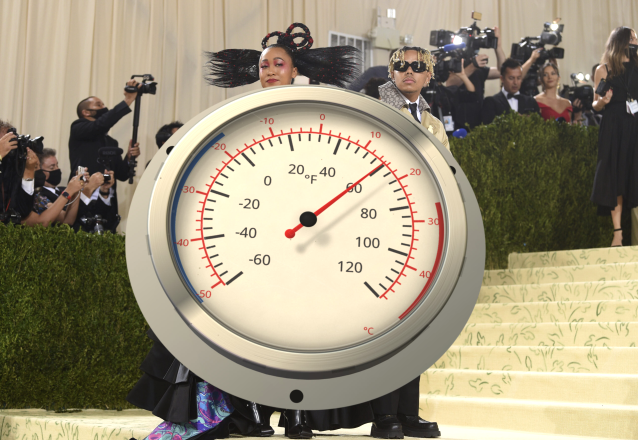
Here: 60 °F
